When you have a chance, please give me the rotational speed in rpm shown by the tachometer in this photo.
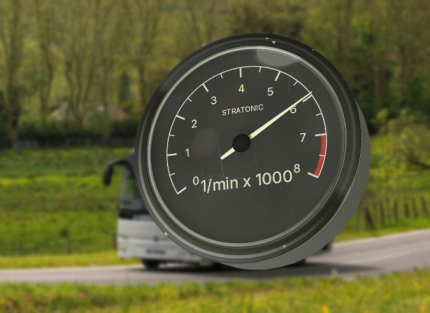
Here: 6000 rpm
